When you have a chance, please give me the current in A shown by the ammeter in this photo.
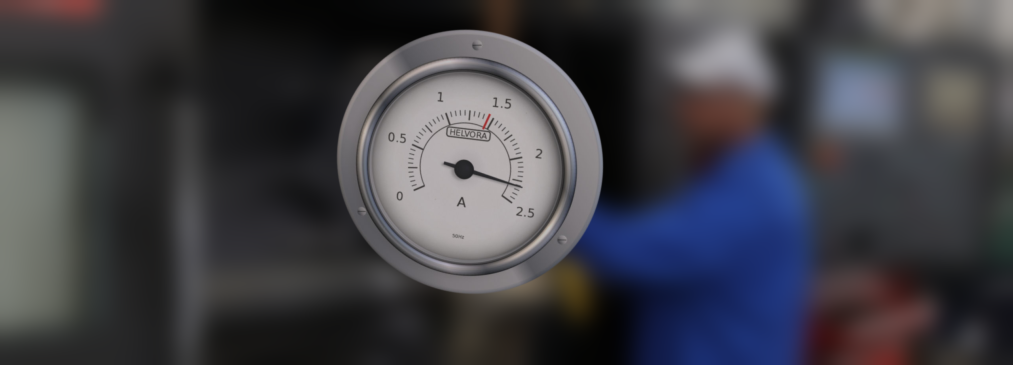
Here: 2.3 A
